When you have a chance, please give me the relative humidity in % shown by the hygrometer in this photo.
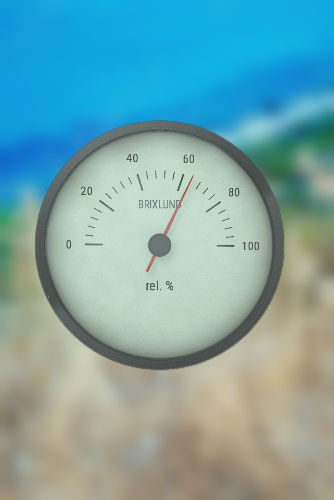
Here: 64 %
